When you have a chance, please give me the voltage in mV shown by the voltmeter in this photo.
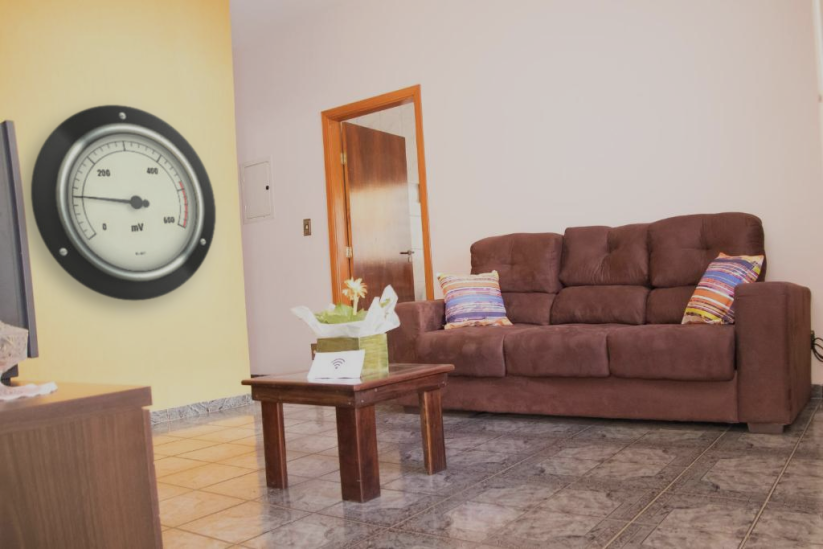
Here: 100 mV
